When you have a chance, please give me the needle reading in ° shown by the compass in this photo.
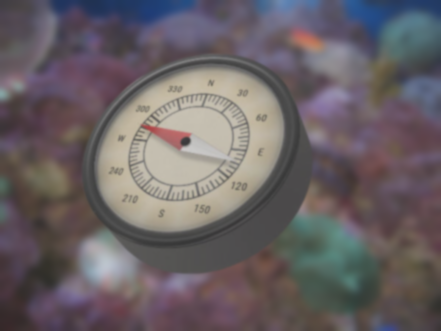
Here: 285 °
